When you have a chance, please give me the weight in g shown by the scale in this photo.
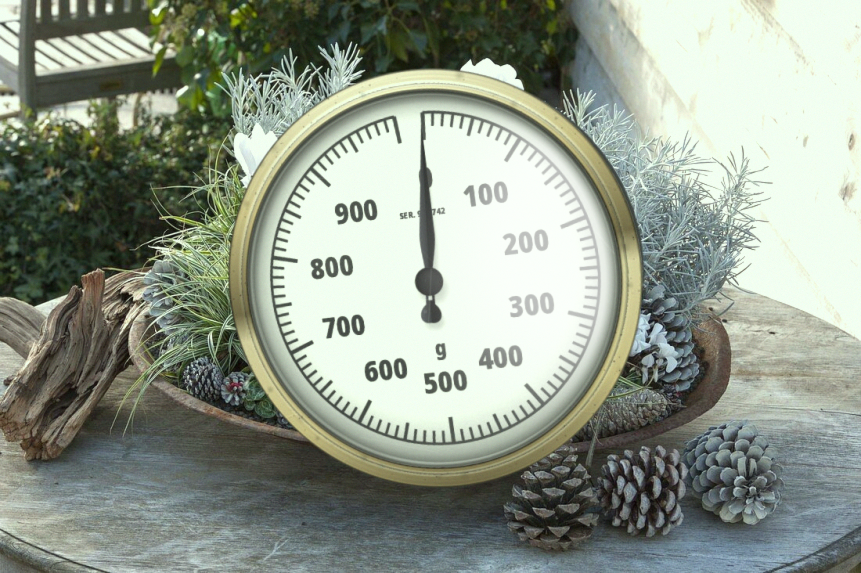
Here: 0 g
